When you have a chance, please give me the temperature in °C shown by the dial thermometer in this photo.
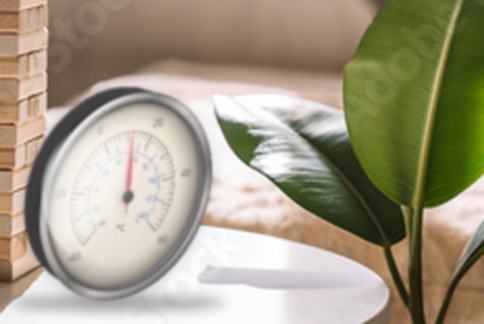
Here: 10 °C
